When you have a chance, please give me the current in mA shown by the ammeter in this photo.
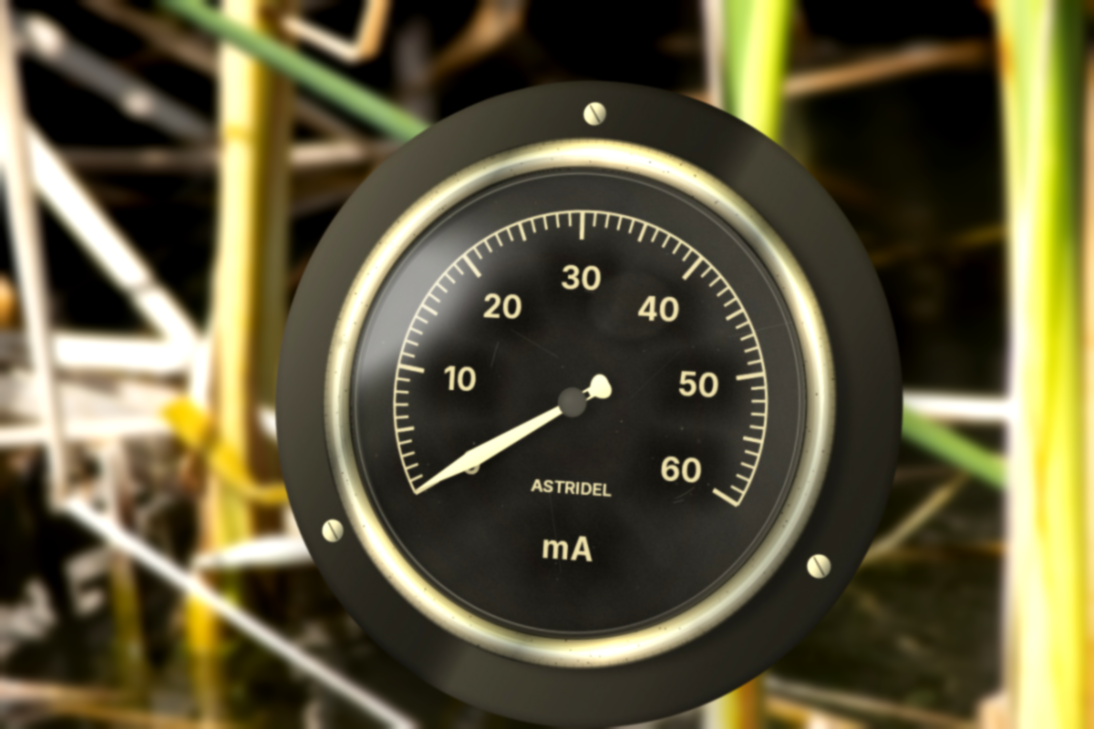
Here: 0 mA
